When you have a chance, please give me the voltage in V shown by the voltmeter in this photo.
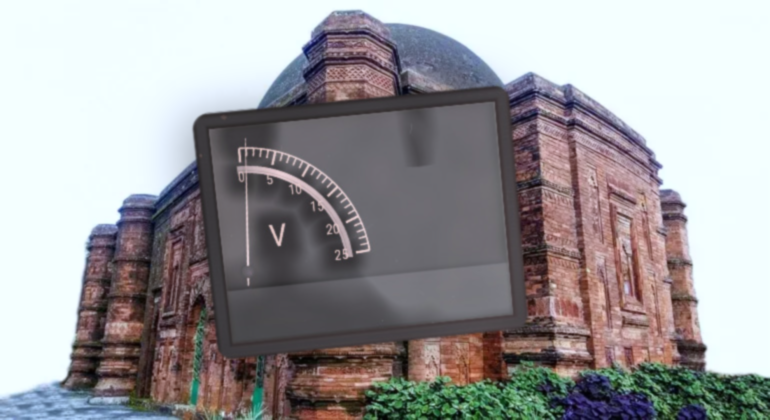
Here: 1 V
